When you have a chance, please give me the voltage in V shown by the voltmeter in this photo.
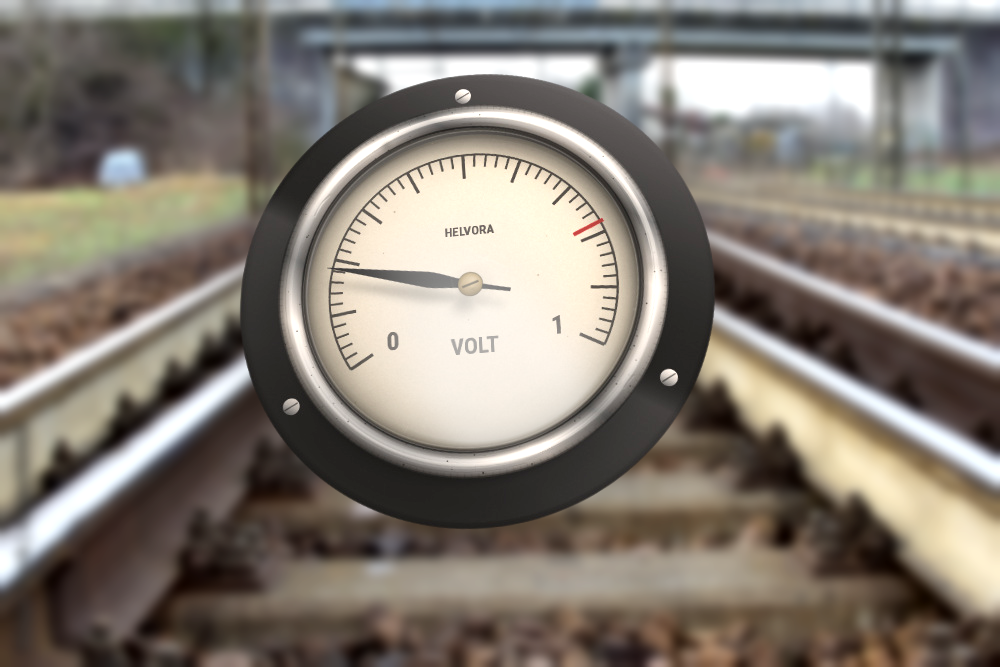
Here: 0.18 V
